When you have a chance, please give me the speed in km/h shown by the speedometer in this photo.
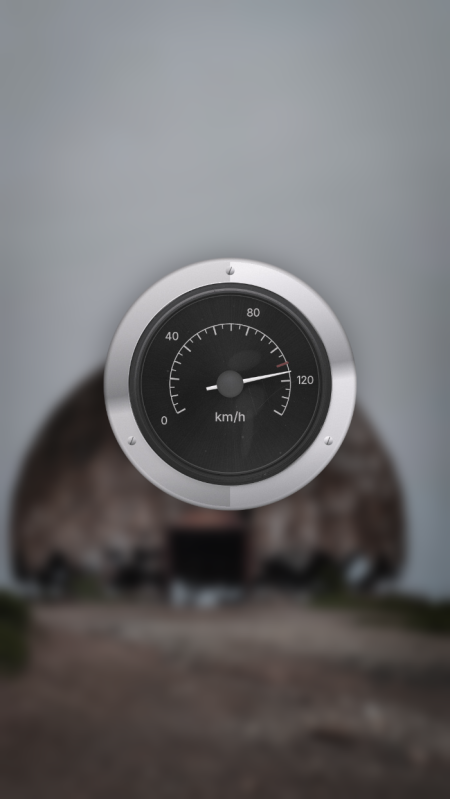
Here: 115 km/h
